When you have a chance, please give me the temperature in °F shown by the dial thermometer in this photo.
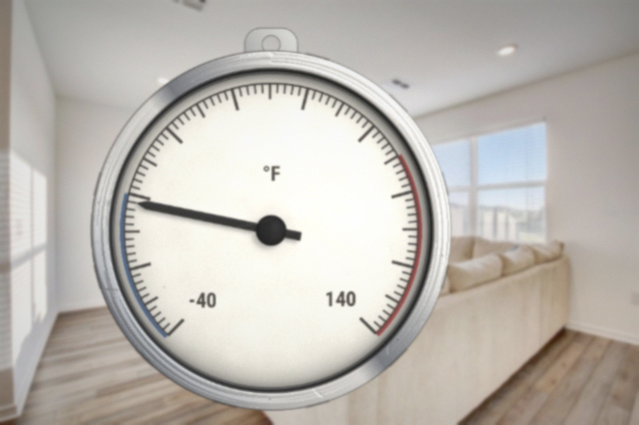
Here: -2 °F
